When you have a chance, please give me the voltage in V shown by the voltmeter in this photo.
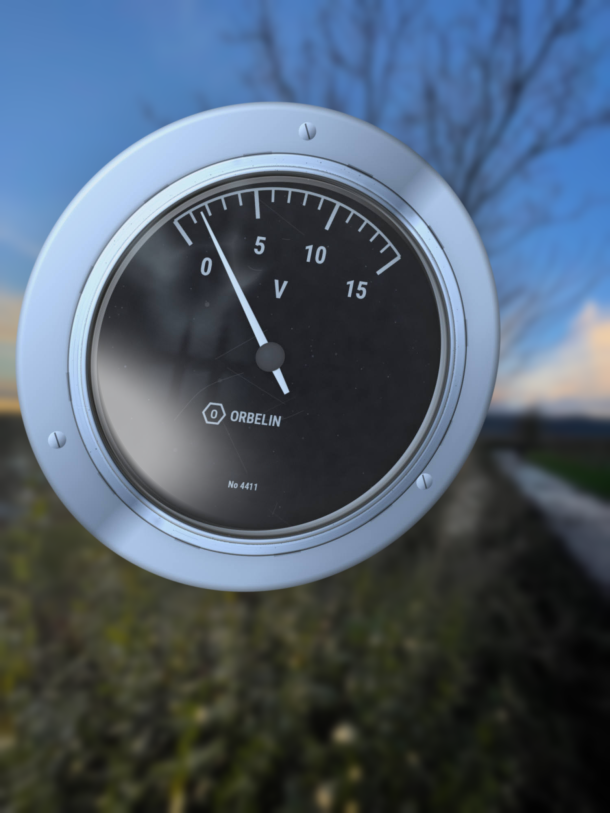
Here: 1.5 V
